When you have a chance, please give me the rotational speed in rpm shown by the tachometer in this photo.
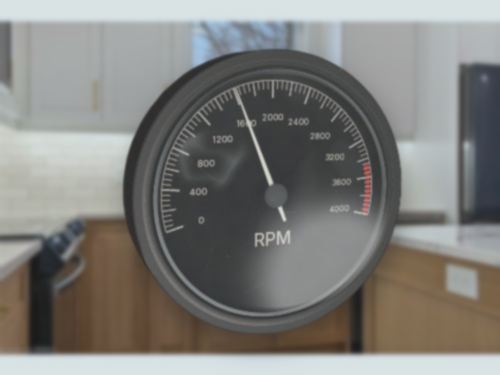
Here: 1600 rpm
